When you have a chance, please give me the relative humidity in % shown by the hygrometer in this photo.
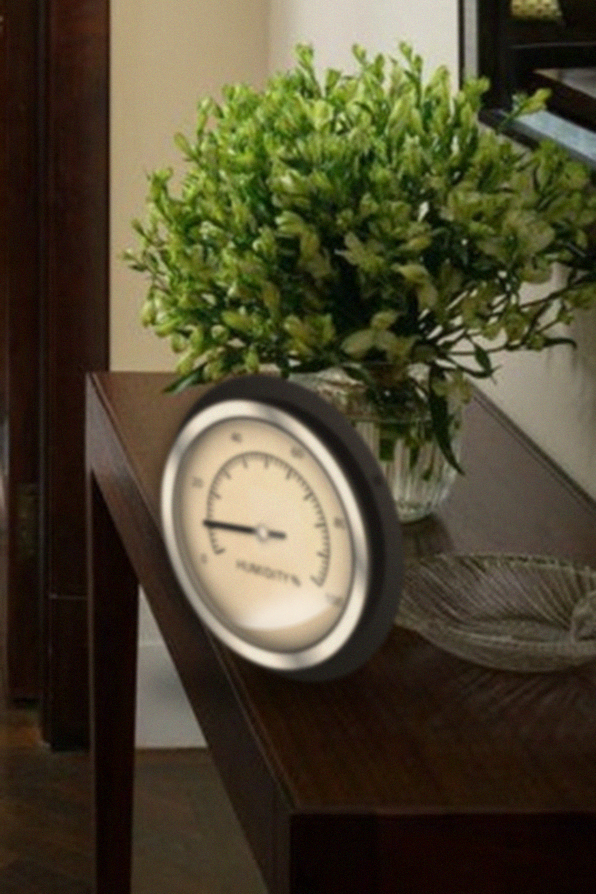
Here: 10 %
